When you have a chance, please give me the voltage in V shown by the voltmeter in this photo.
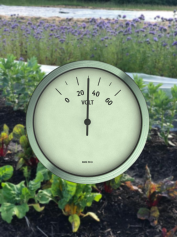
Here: 30 V
